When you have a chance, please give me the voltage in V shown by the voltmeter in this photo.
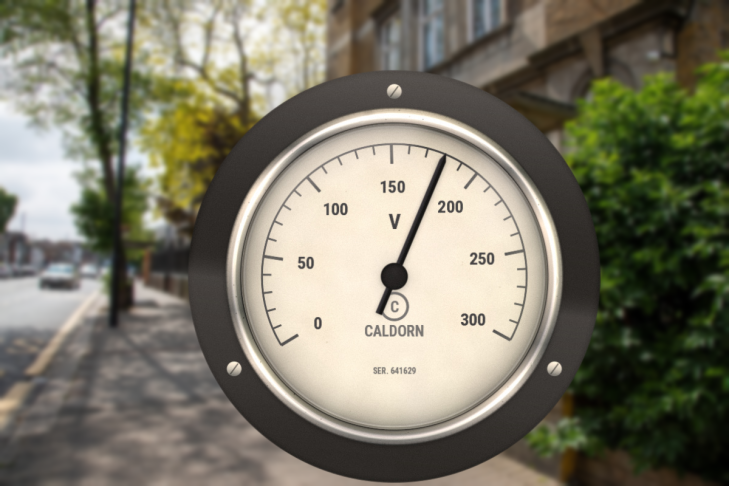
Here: 180 V
